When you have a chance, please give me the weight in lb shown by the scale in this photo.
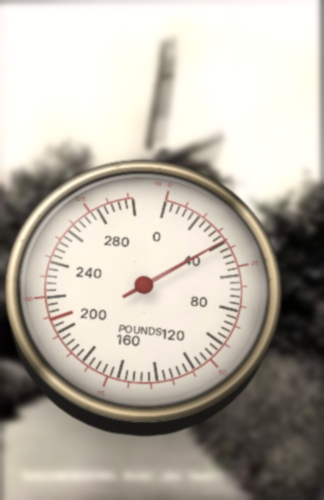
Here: 40 lb
